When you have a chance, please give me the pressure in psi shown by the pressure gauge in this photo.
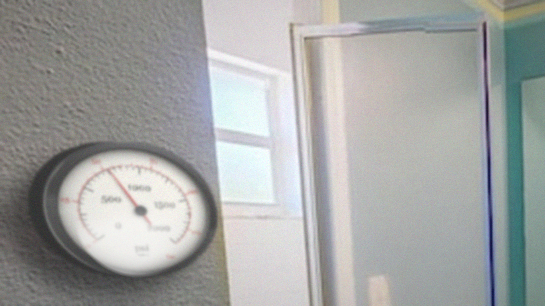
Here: 750 psi
